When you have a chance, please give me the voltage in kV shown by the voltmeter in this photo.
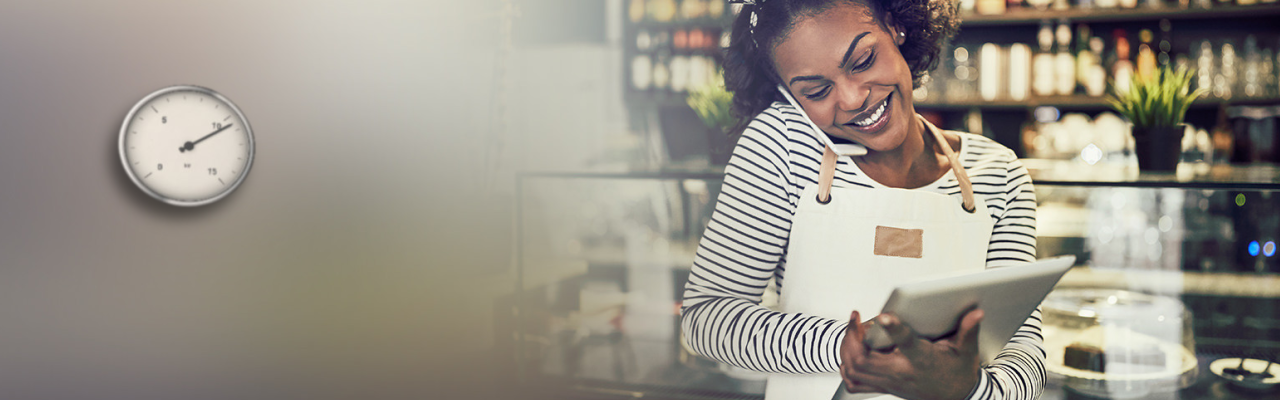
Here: 10.5 kV
